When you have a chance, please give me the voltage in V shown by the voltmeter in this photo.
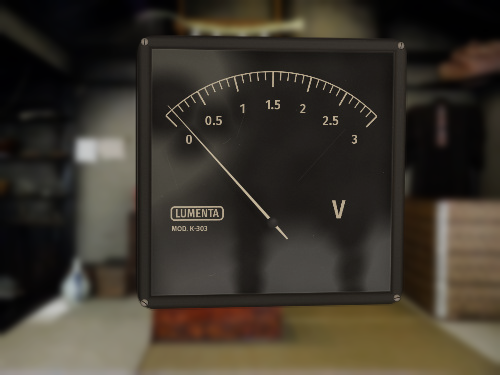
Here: 0.1 V
